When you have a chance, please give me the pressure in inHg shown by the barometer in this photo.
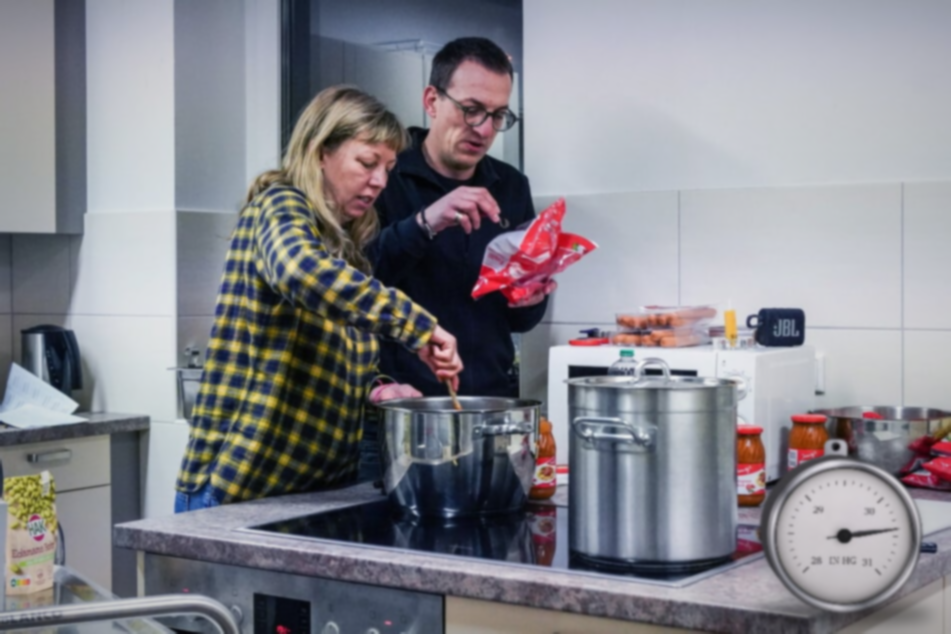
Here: 30.4 inHg
